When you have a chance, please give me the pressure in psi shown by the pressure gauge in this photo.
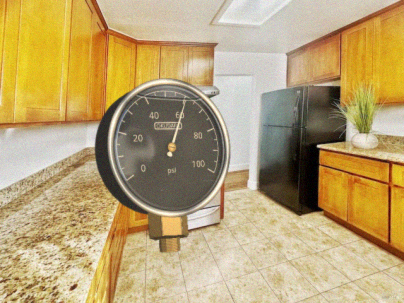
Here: 60 psi
